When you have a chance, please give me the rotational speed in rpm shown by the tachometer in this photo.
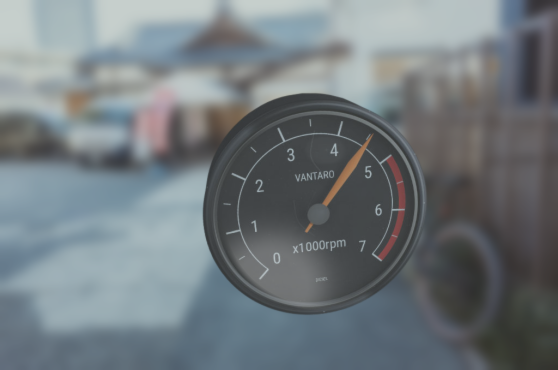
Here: 4500 rpm
